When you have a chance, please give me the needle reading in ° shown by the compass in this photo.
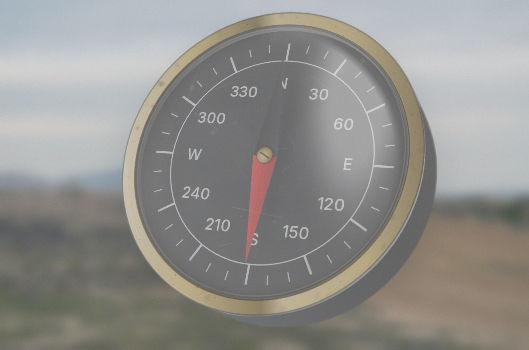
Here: 180 °
